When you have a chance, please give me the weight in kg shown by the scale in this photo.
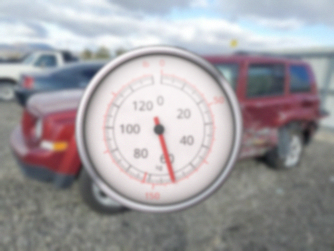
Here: 60 kg
